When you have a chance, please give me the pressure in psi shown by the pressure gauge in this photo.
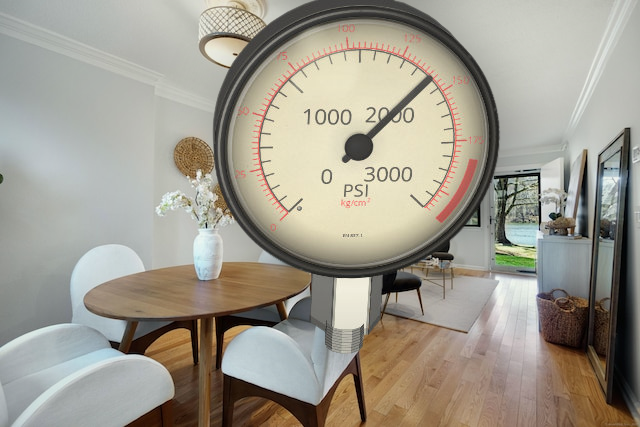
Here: 2000 psi
